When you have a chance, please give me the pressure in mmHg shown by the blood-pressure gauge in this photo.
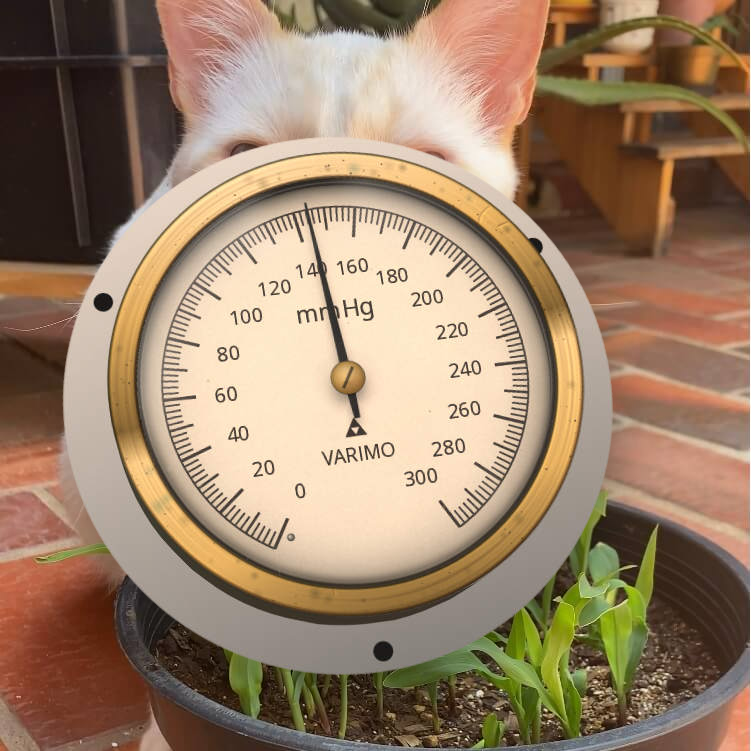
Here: 144 mmHg
